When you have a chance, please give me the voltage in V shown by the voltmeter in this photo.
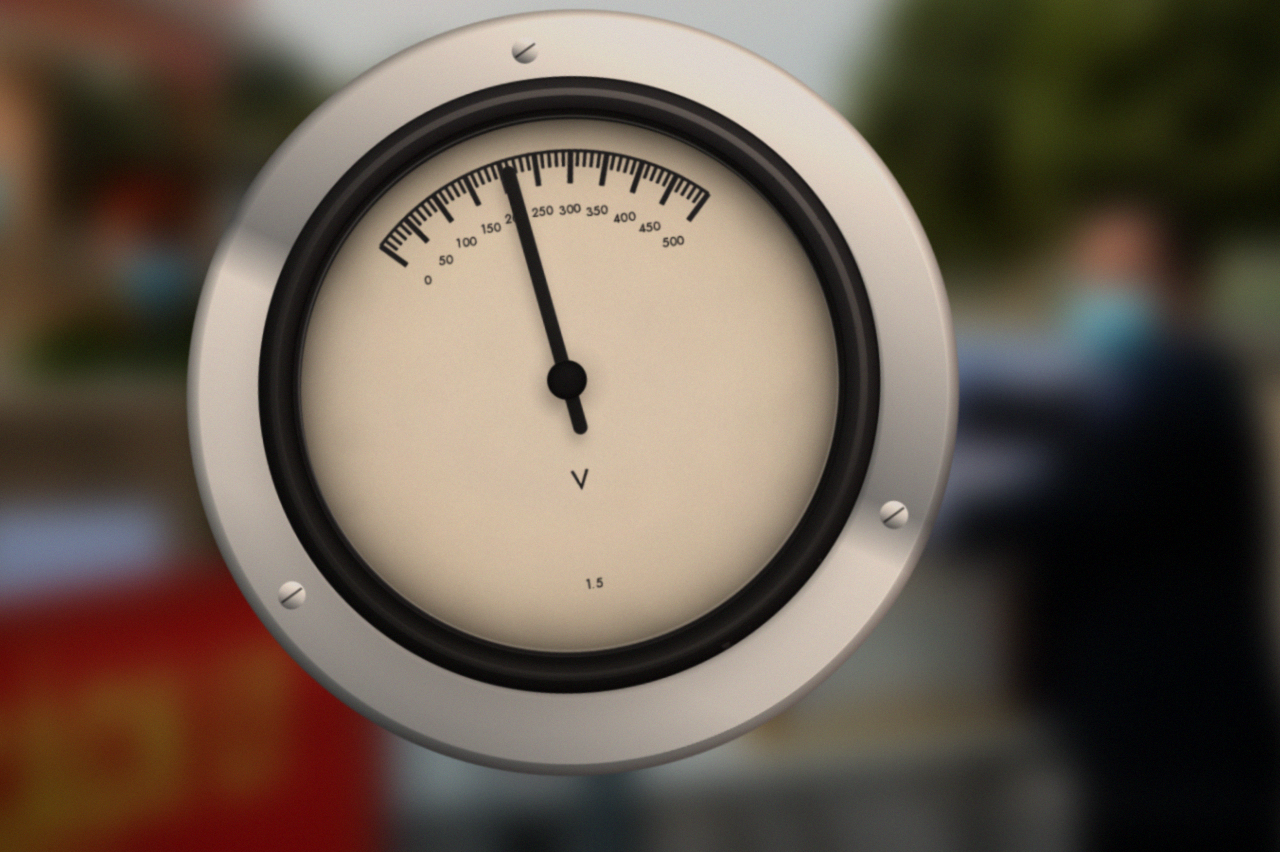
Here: 210 V
